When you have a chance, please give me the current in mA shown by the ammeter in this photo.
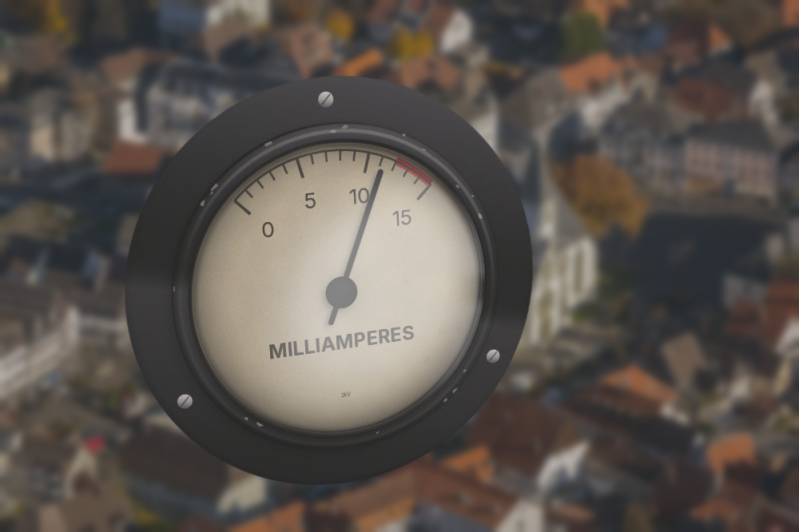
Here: 11 mA
